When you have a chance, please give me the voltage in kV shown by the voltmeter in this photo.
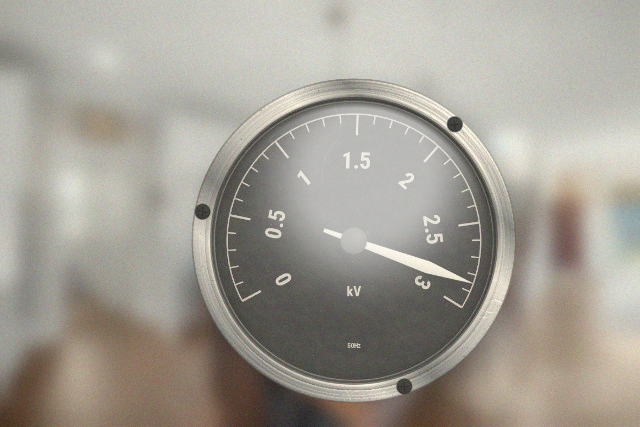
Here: 2.85 kV
